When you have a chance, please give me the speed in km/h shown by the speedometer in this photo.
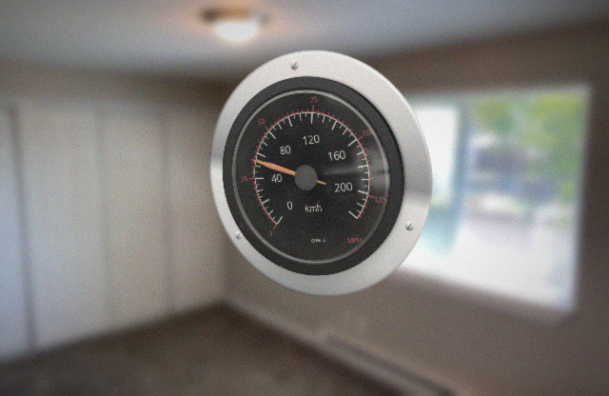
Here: 55 km/h
